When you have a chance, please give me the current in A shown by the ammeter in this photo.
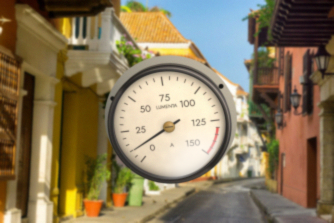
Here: 10 A
